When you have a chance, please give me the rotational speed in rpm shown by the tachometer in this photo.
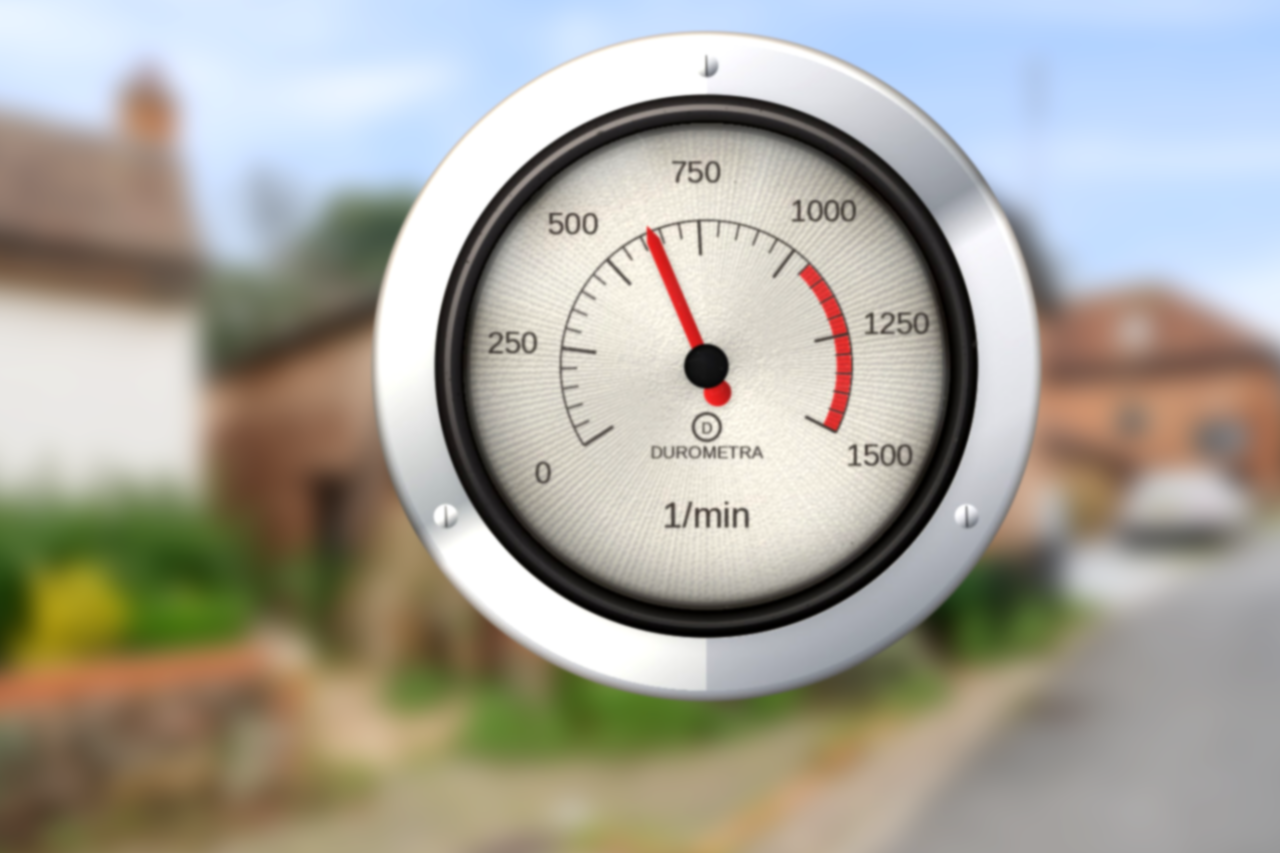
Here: 625 rpm
